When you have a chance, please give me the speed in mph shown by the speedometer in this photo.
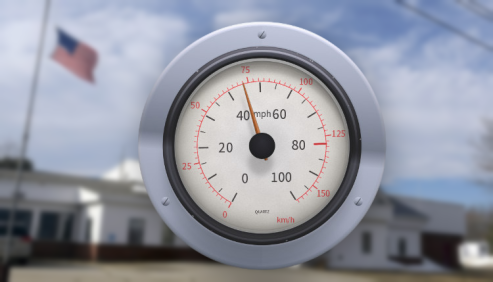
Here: 45 mph
